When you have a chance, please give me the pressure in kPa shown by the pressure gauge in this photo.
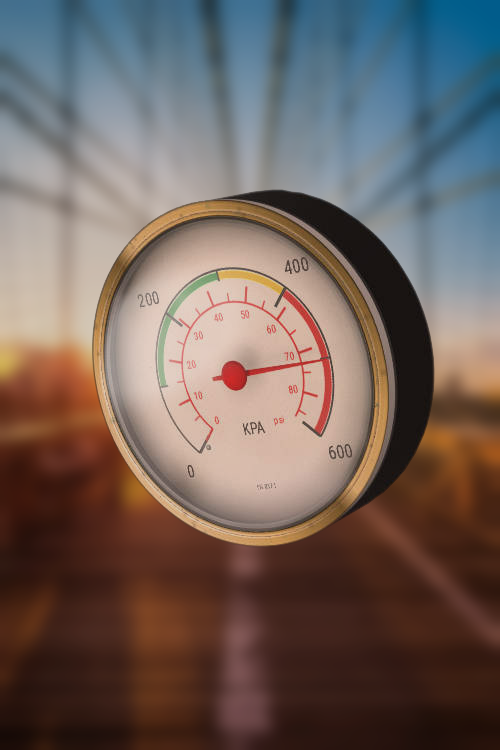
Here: 500 kPa
